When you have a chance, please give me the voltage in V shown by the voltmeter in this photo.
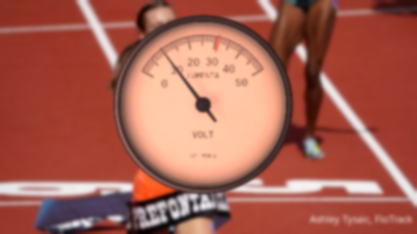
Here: 10 V
